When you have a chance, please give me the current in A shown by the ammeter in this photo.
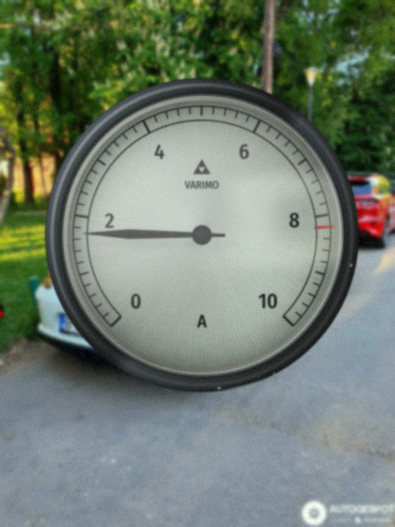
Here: 1.7 A
